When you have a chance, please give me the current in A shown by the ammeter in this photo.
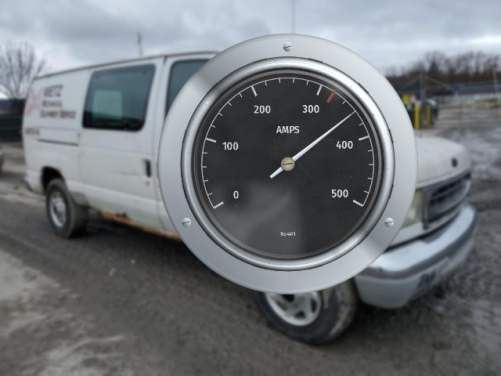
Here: 360 A
